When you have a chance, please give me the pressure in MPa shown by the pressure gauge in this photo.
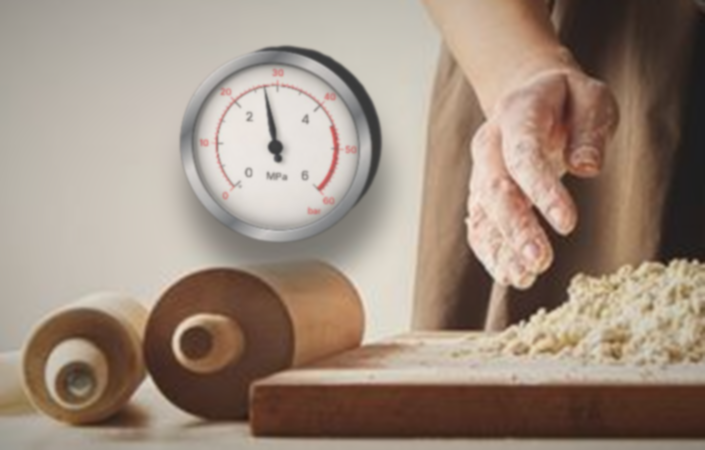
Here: 2.75 MPa
